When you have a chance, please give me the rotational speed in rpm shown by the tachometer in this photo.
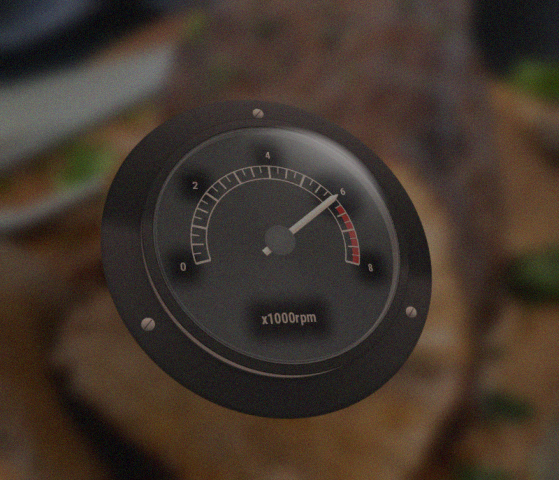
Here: 6000 rpm
